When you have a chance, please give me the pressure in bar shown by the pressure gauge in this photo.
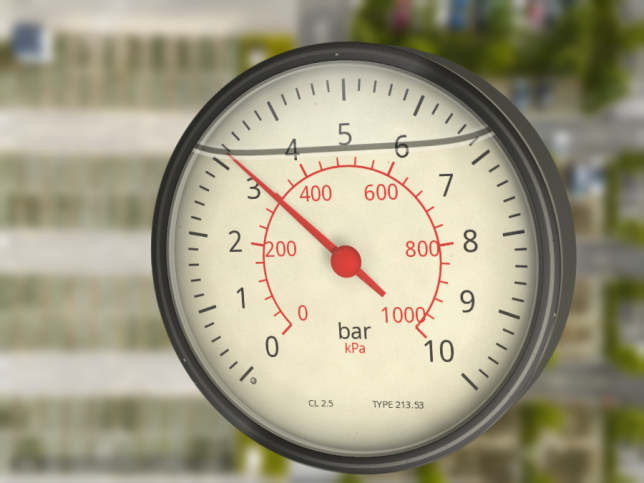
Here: 3.2 bar
